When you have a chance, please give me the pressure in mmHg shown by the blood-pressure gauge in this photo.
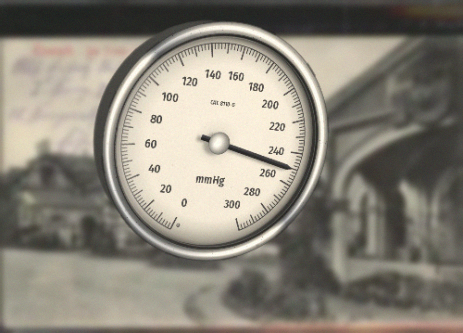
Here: 250 mmHg
